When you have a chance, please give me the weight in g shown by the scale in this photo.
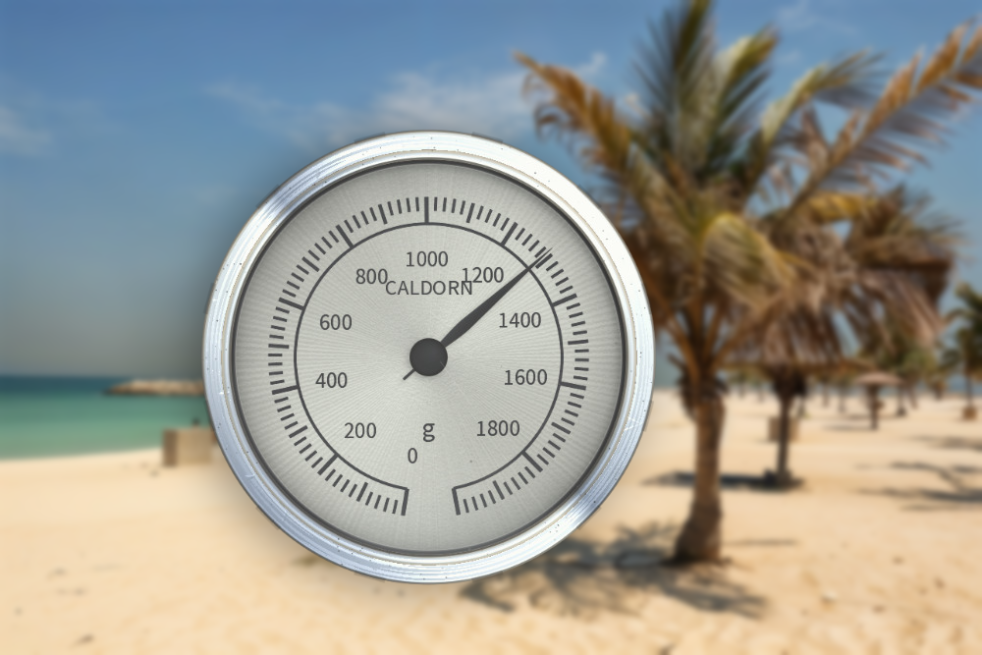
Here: 1290 g
